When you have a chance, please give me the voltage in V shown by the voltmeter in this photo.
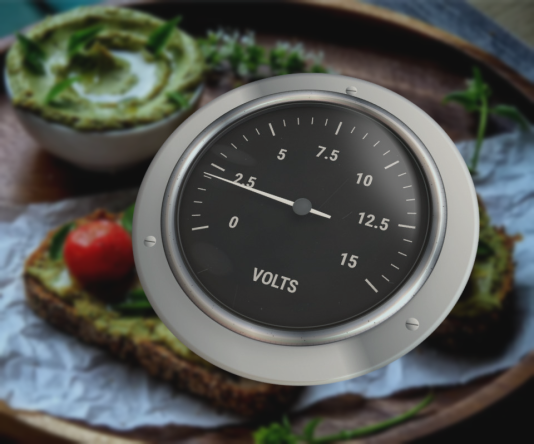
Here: 2 V
